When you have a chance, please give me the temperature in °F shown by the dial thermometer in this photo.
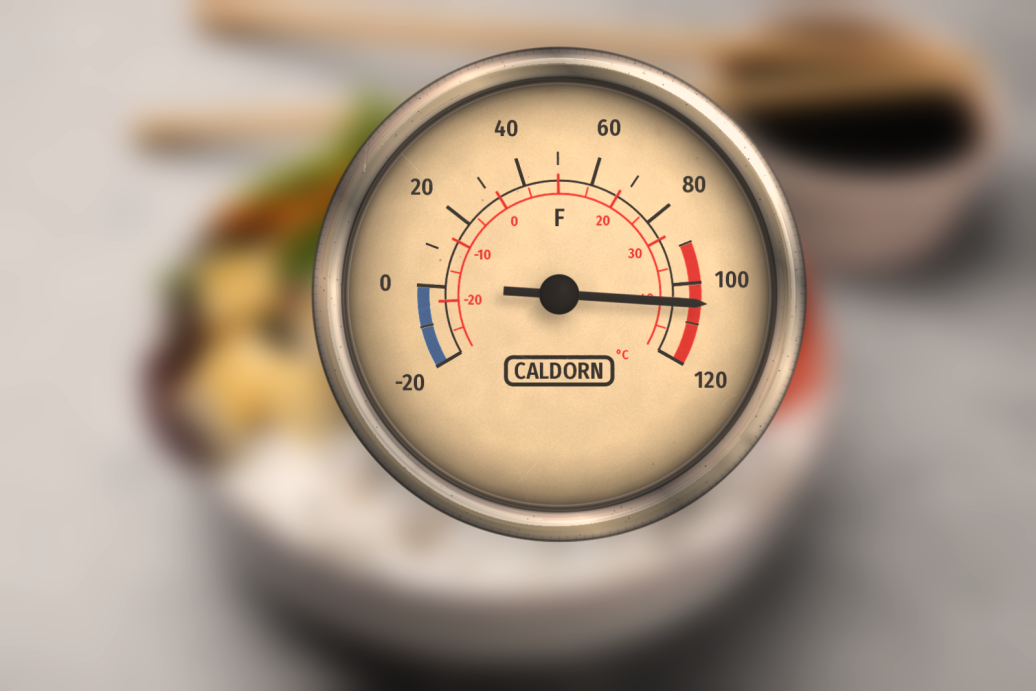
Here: 105 °F
